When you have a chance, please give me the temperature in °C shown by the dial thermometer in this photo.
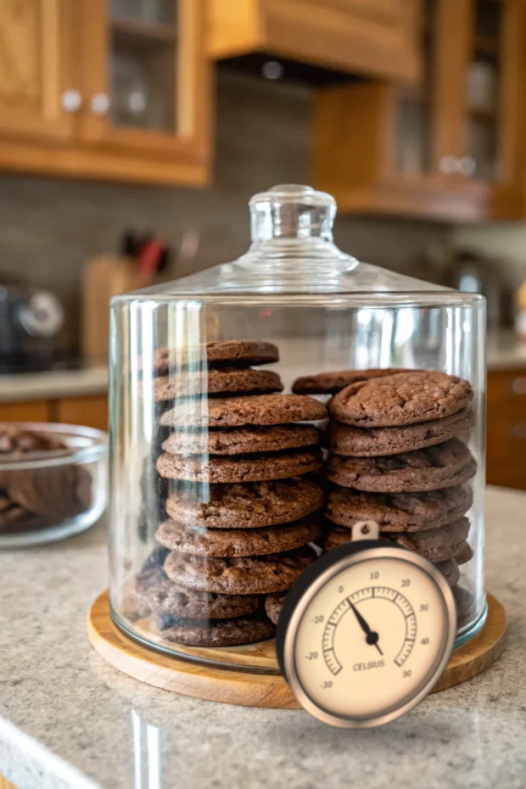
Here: 0 °C
